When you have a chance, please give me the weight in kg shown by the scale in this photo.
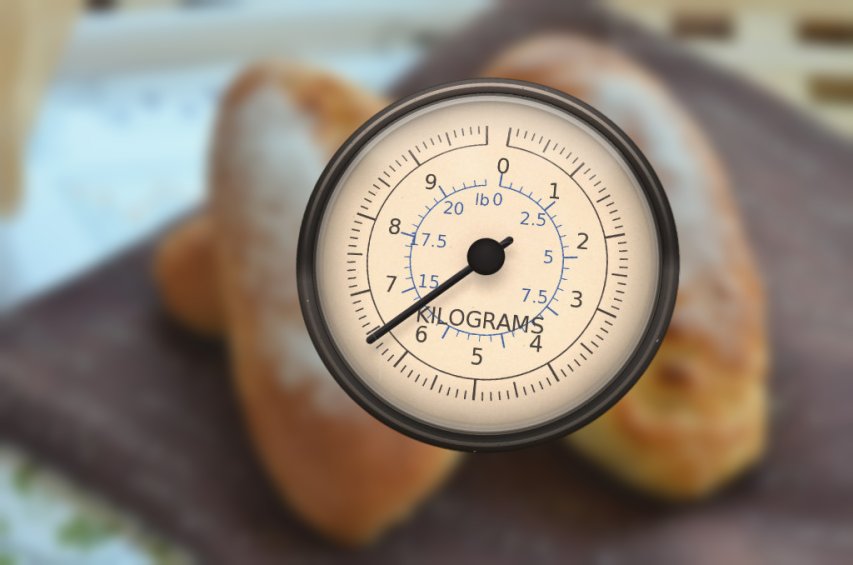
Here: 6.4 kg
